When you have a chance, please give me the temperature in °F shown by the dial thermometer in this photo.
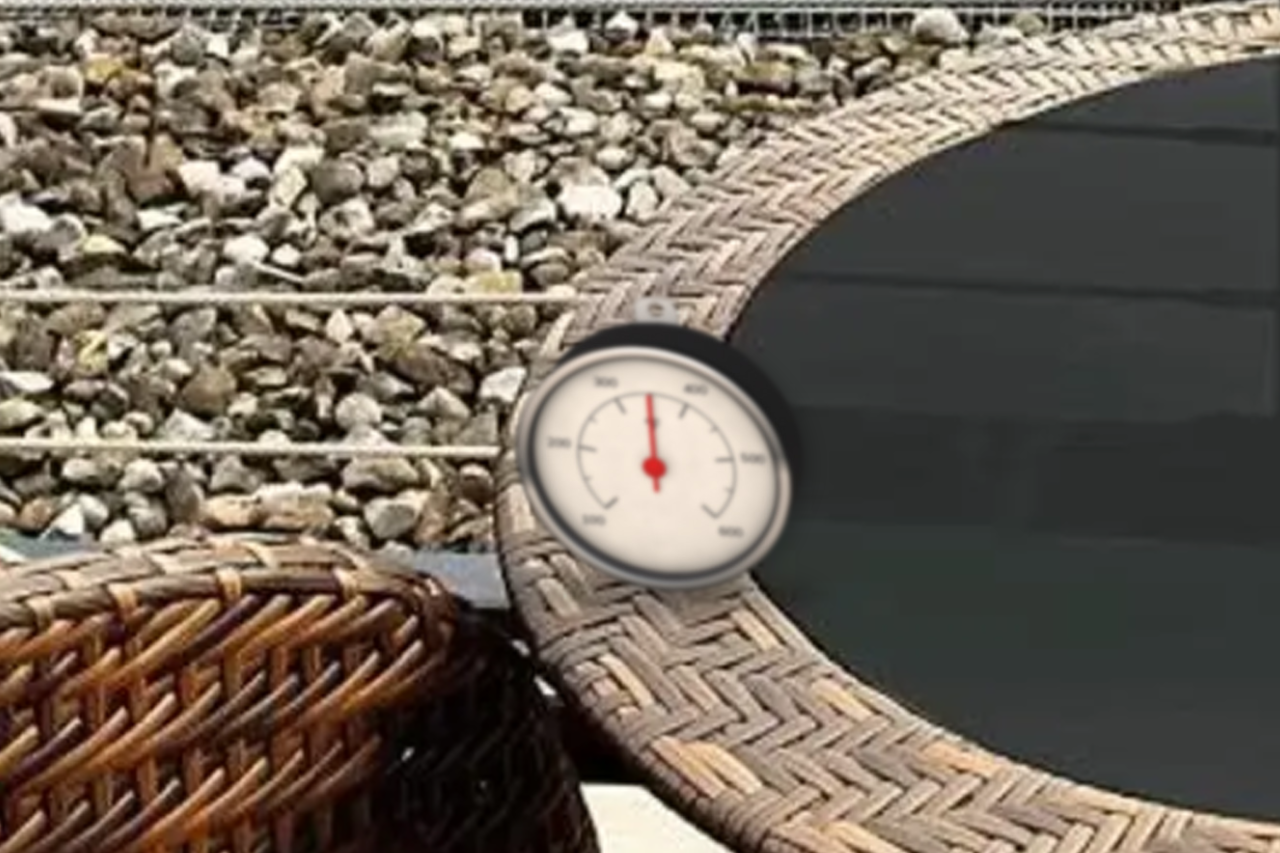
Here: 350 °F
